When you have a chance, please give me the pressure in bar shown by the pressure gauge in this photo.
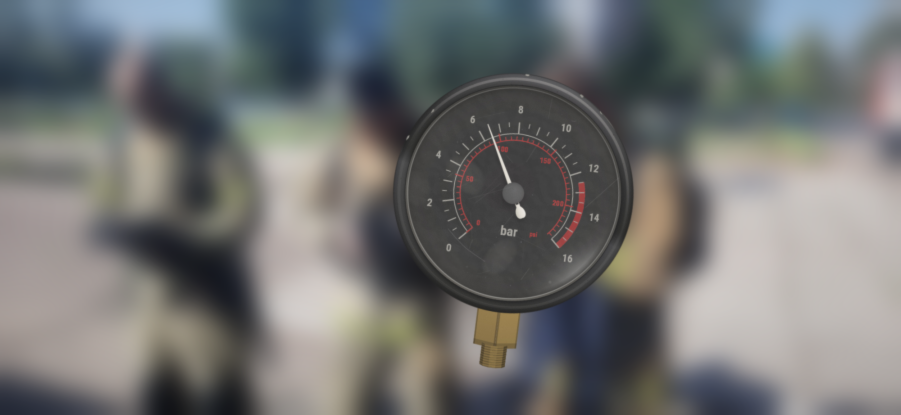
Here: 6.5 bar
